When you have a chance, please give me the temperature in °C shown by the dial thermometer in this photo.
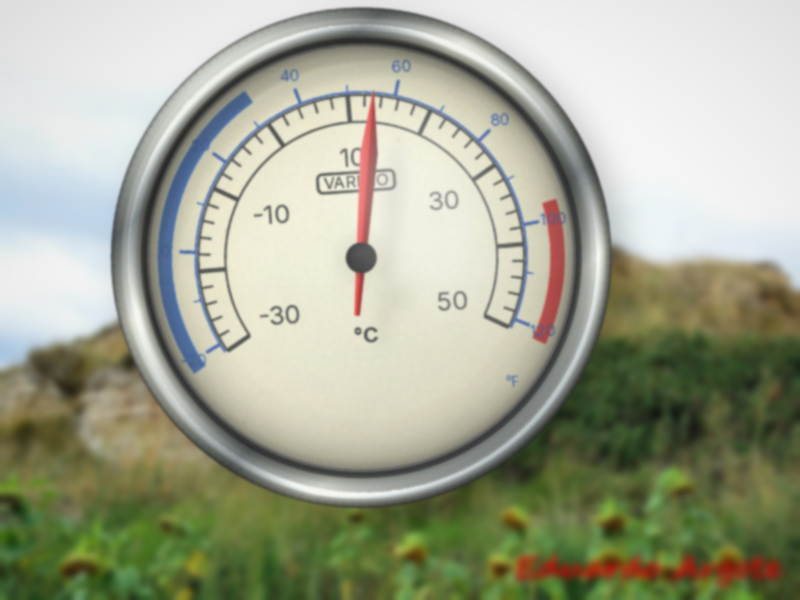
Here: 13 °C
